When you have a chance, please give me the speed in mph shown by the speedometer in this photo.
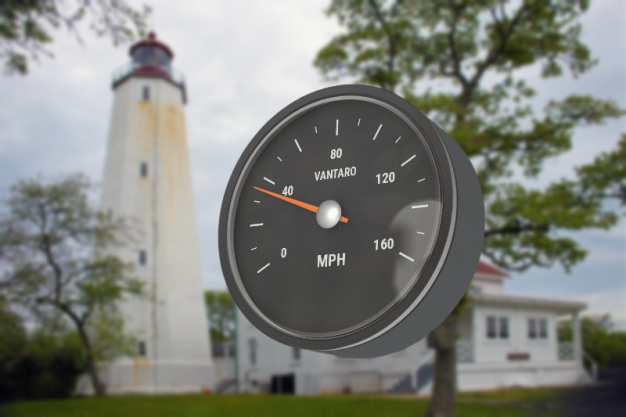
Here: 35 mph
